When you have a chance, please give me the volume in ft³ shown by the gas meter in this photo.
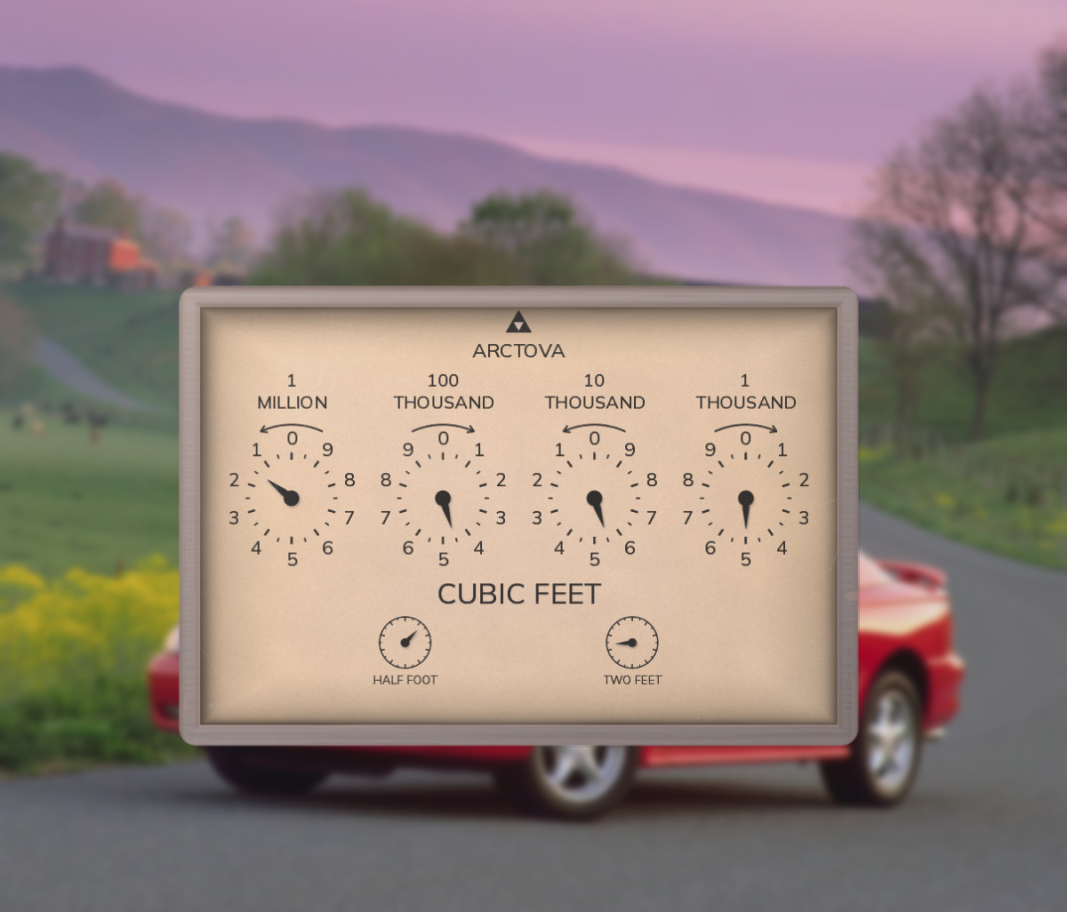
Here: 145500 ft³
